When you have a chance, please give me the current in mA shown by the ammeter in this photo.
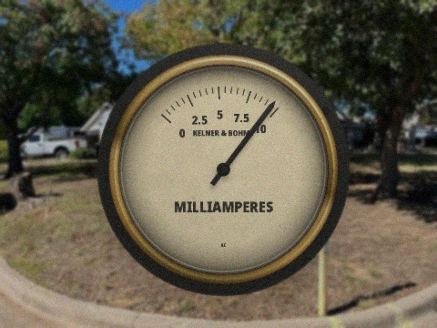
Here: 9.5 mA
